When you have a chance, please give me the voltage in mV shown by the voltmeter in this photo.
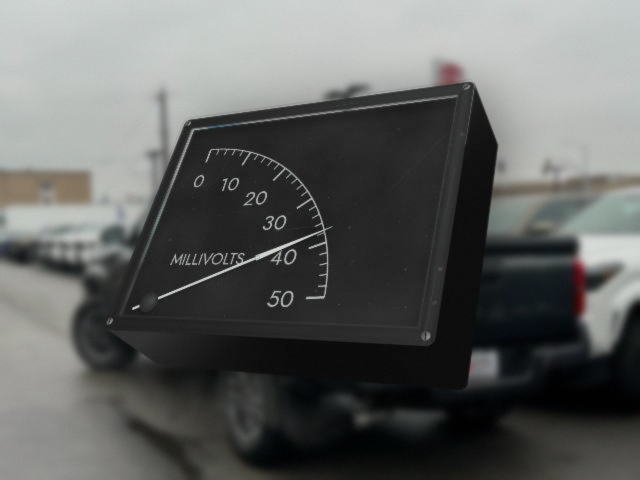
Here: 38 mV
